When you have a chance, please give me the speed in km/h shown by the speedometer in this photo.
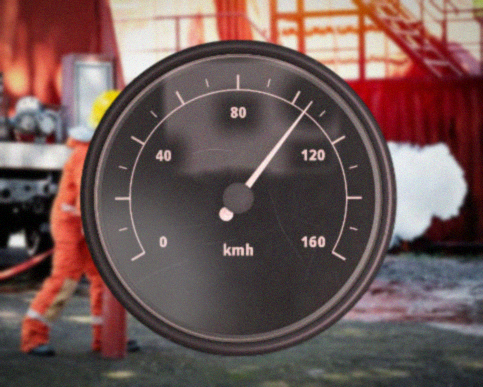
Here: 105 km/h
